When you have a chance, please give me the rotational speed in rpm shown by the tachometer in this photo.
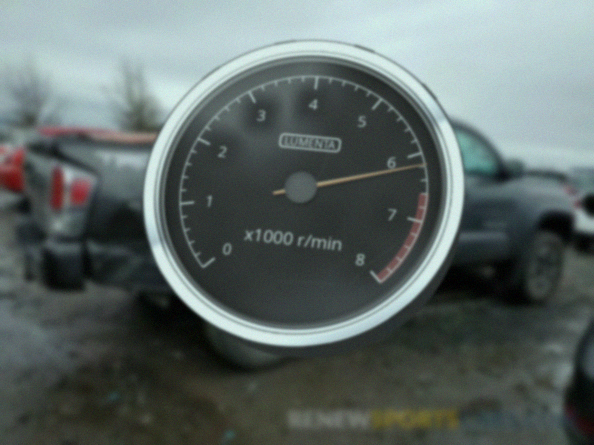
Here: 6200 rpm
